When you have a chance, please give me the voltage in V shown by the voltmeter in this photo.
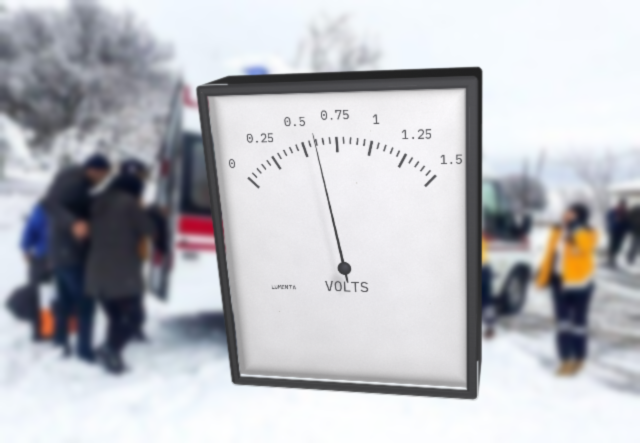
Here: 0.6 V
